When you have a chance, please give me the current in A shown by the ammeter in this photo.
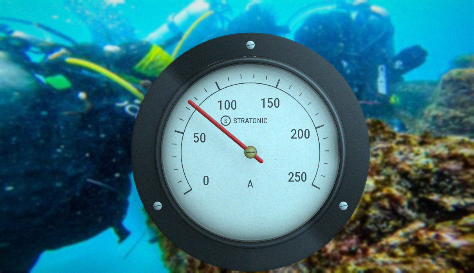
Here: 75 A
